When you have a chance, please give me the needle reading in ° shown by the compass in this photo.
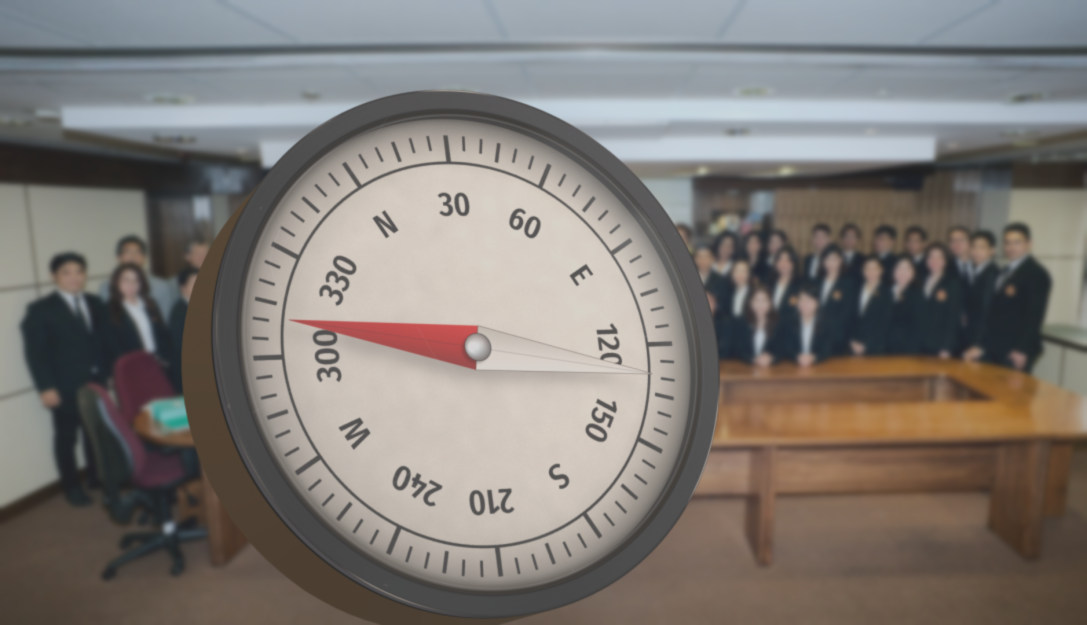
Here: 310 °
